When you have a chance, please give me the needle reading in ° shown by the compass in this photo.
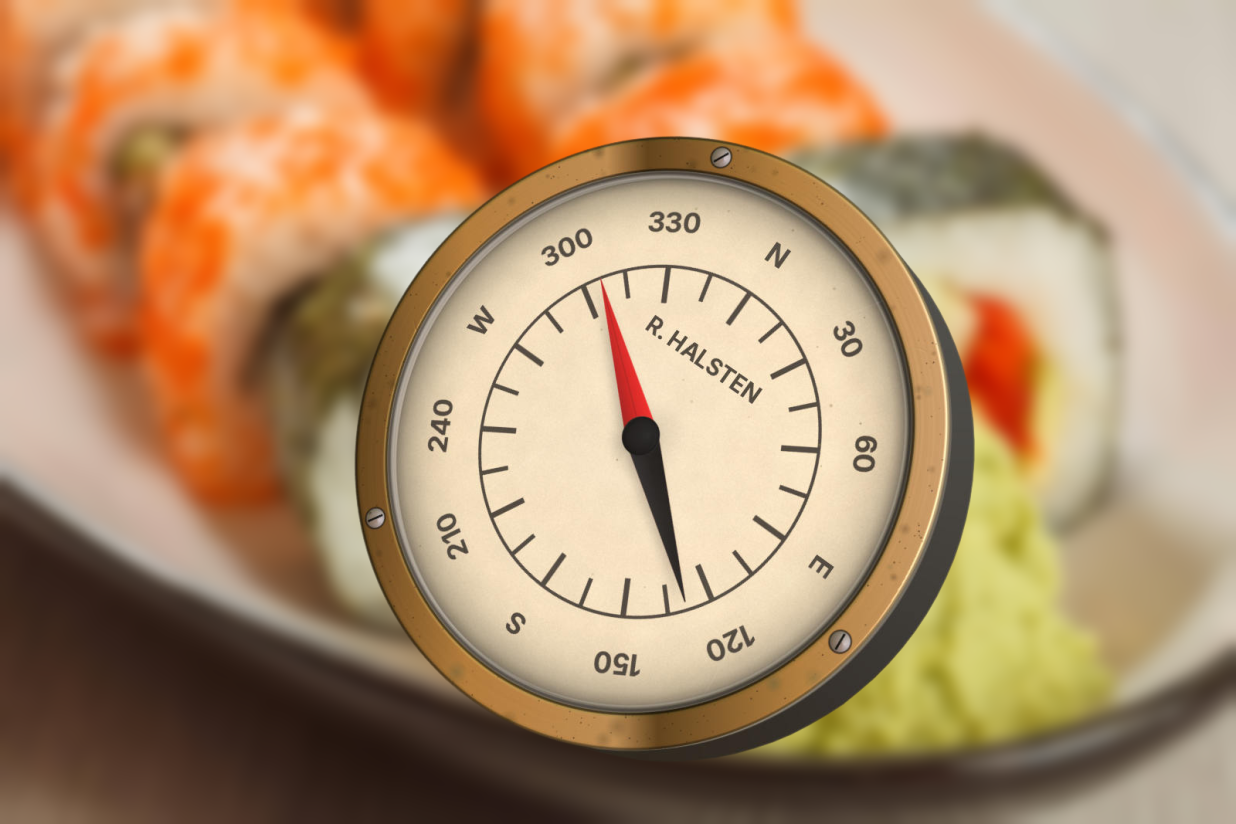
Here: 307.5 °
